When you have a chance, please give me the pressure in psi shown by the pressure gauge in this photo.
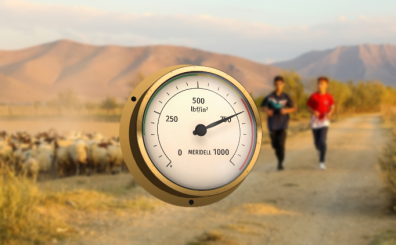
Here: 750 psi
